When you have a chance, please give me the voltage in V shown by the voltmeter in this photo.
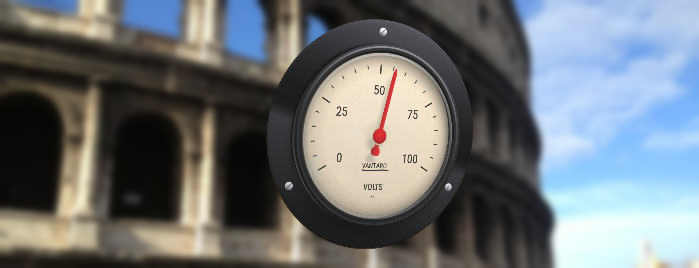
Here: 55 V
